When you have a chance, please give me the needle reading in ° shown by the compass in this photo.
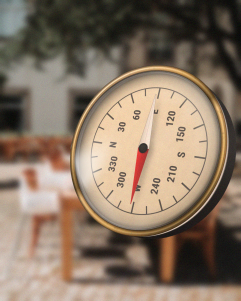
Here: 270 °
